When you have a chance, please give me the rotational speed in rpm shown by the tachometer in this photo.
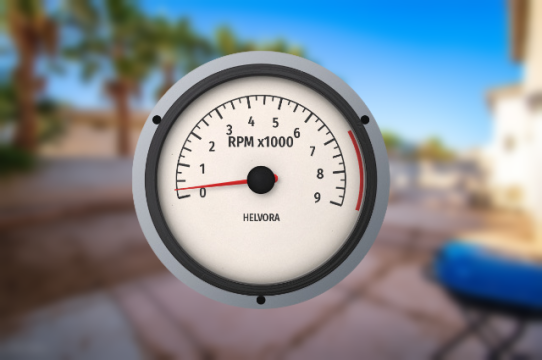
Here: 250 rpm
